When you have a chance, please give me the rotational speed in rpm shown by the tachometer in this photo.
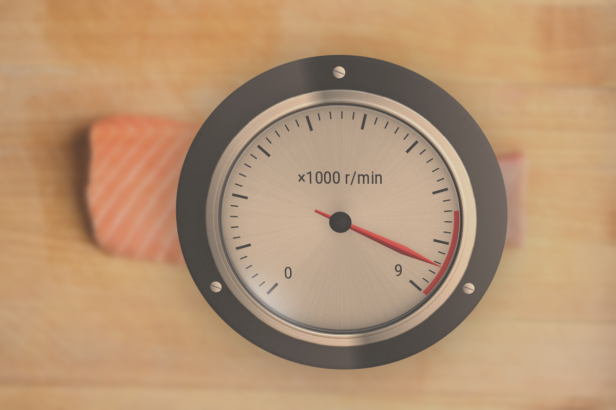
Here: 8400 rpm
